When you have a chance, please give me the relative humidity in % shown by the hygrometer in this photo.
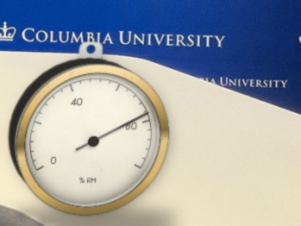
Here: 76 %
